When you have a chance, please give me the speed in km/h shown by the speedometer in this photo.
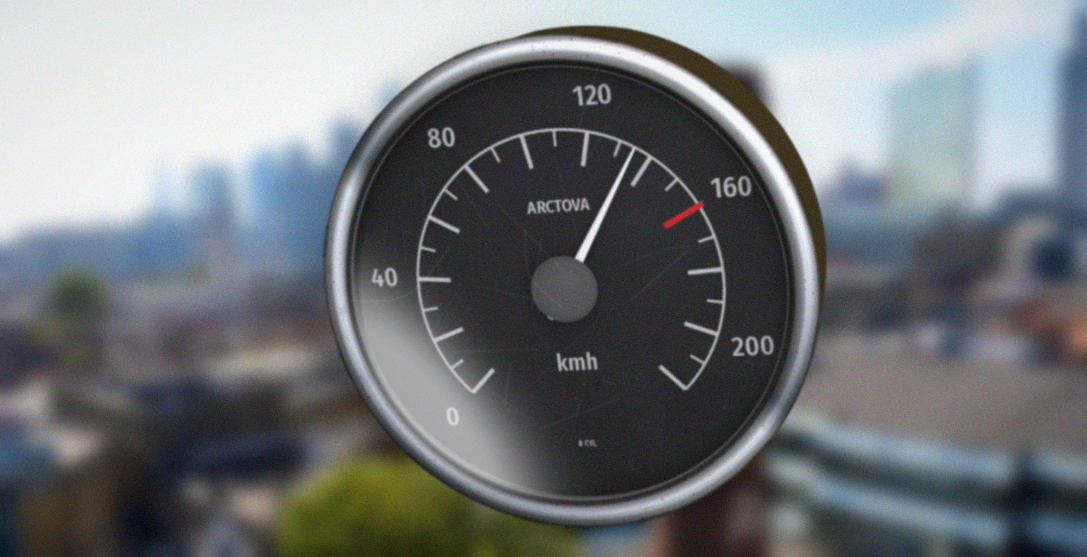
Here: 135 km/h
